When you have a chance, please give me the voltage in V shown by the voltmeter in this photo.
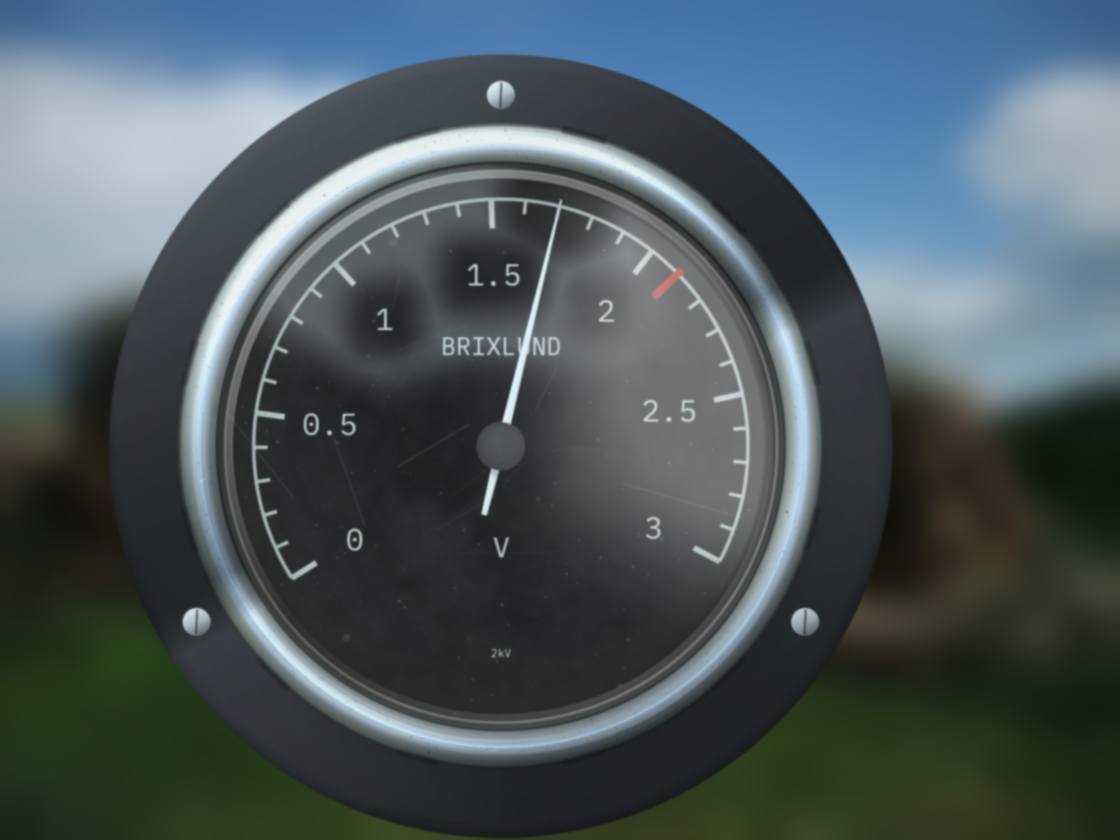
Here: 1.7 V
